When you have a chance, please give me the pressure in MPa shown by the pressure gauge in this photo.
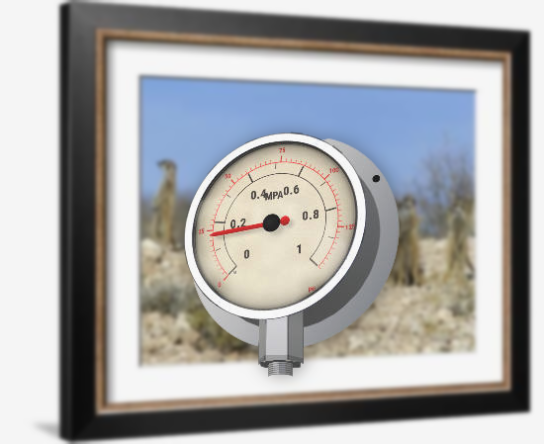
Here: 0.15 MPa
